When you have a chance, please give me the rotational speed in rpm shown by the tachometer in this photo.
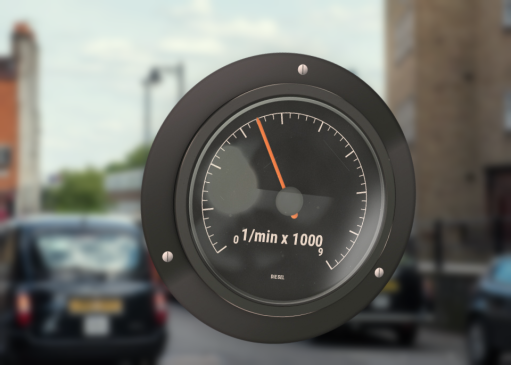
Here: 3400 rpm
